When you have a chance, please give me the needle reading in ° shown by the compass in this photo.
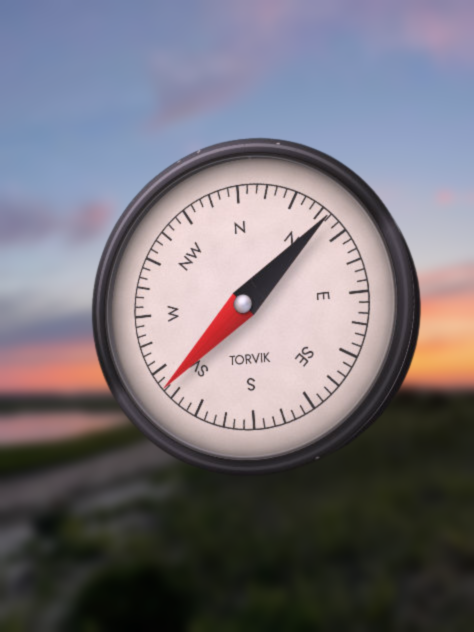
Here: 230 °
